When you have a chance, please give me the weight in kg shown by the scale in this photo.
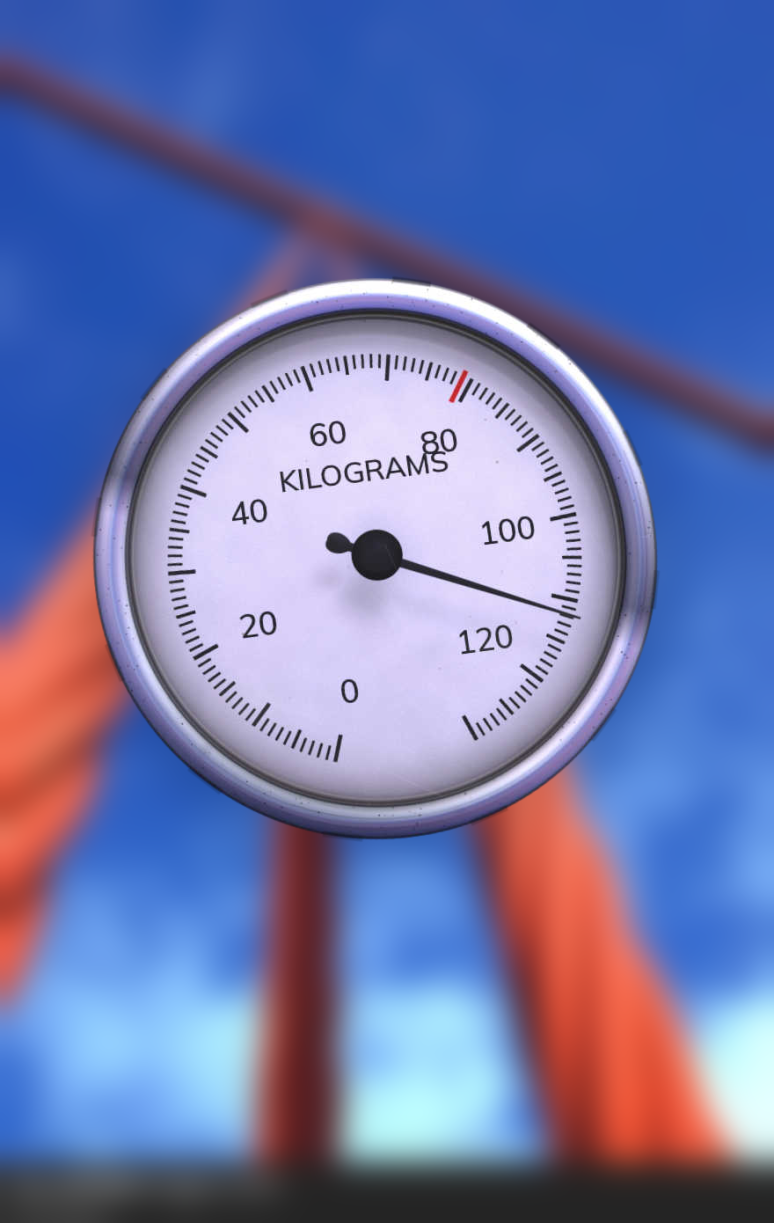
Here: 112 kg
